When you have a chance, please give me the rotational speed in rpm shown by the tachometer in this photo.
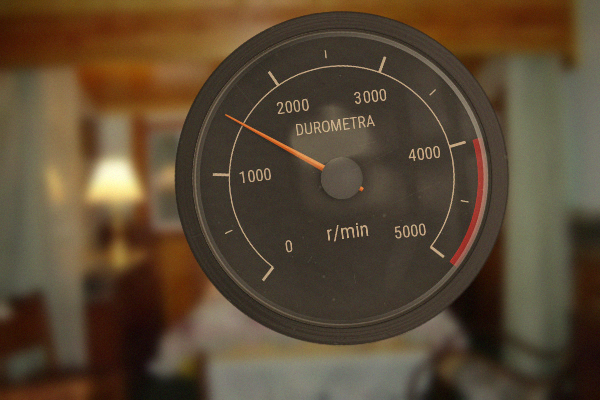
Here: 1500 rpm
